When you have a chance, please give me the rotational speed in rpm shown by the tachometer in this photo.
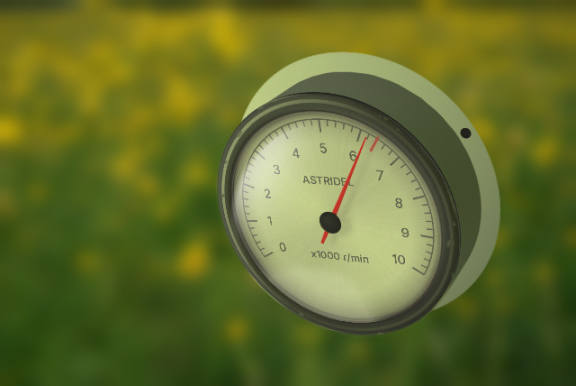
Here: 6200 rpm
